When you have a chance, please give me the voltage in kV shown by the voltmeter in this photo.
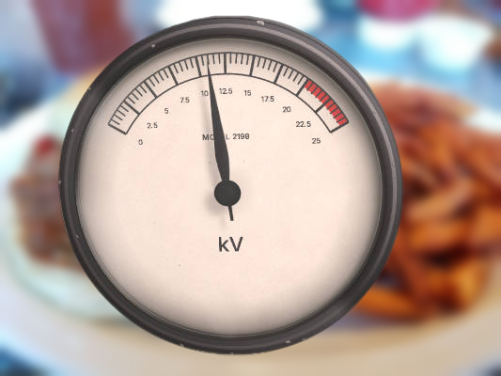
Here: 11 kV
